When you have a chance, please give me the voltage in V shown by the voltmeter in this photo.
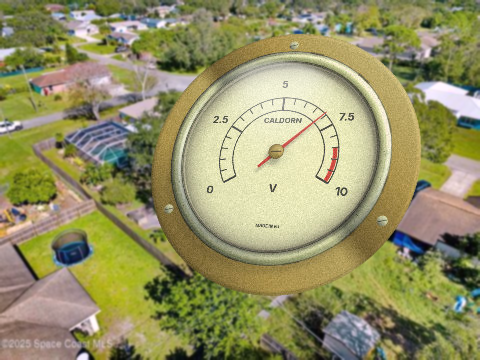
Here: 7 V
